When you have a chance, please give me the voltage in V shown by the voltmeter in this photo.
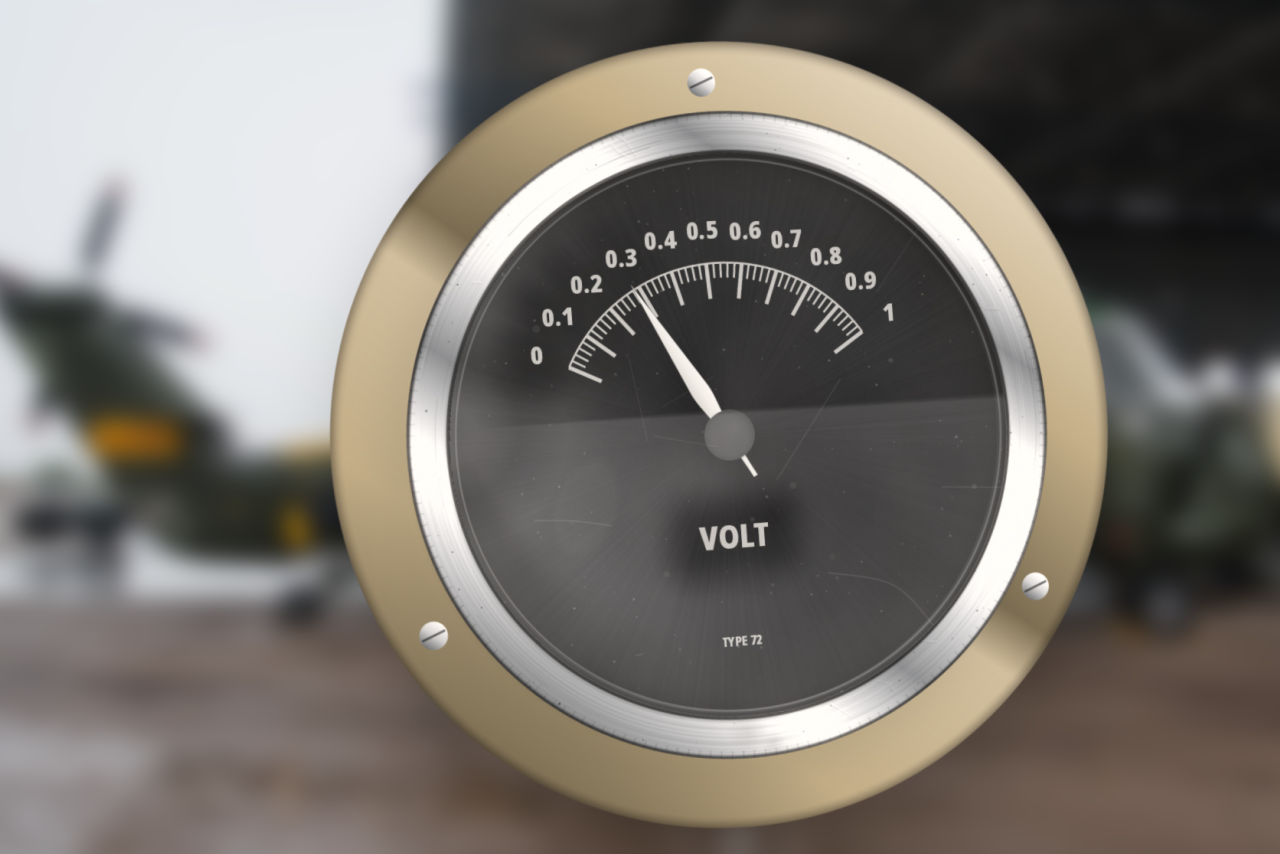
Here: 0.28 V
